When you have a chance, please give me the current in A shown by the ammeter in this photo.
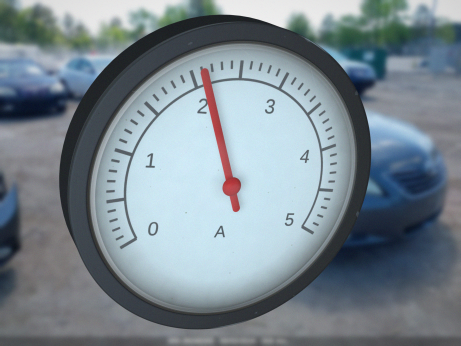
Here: 2.1 A
